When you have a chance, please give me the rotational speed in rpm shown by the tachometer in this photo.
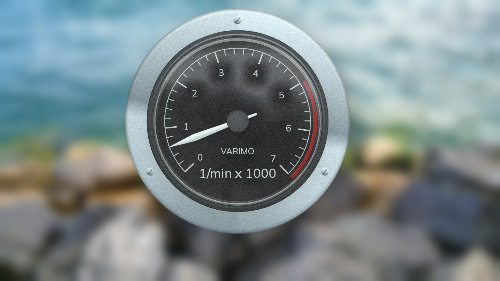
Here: 600 rpm
